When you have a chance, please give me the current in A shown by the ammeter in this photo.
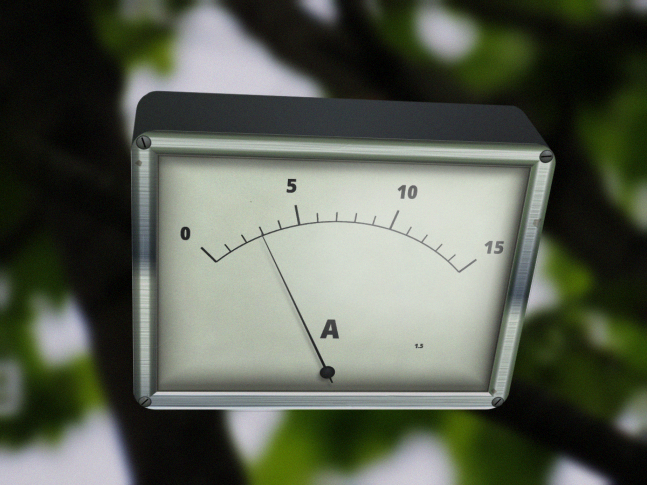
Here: 3 A
